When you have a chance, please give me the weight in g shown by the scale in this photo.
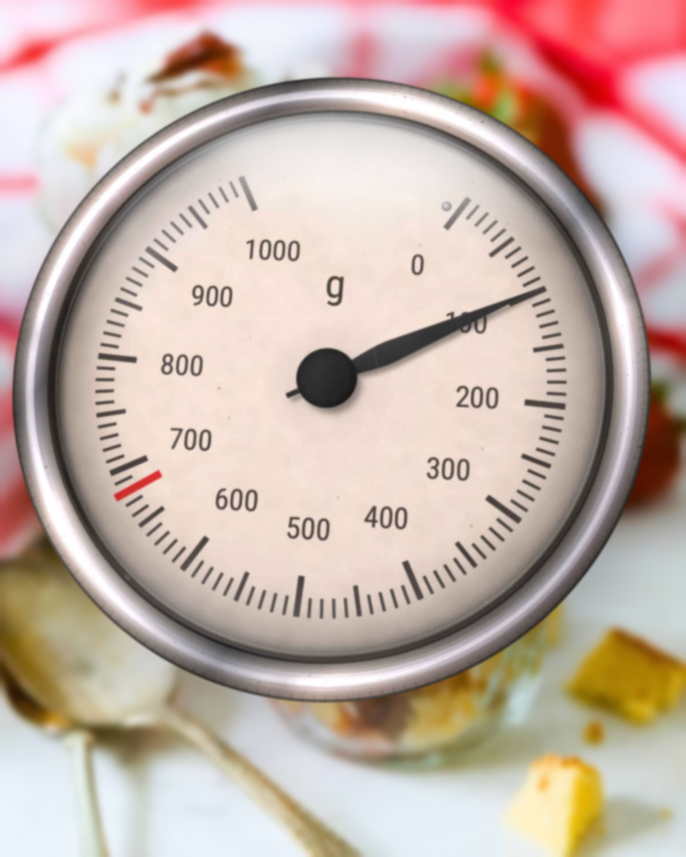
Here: 100 g
